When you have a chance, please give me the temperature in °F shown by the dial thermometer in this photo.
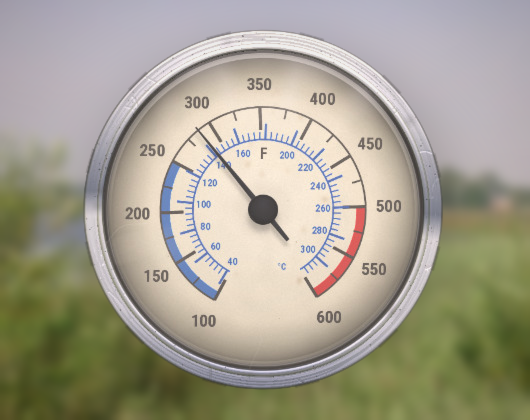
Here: 287.5 °F
